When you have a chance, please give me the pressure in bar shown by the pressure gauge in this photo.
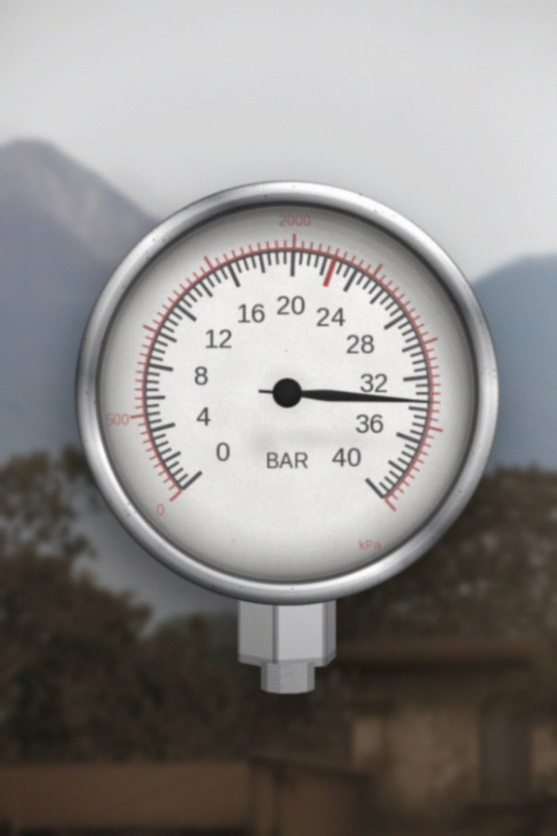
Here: 33.5 bar
